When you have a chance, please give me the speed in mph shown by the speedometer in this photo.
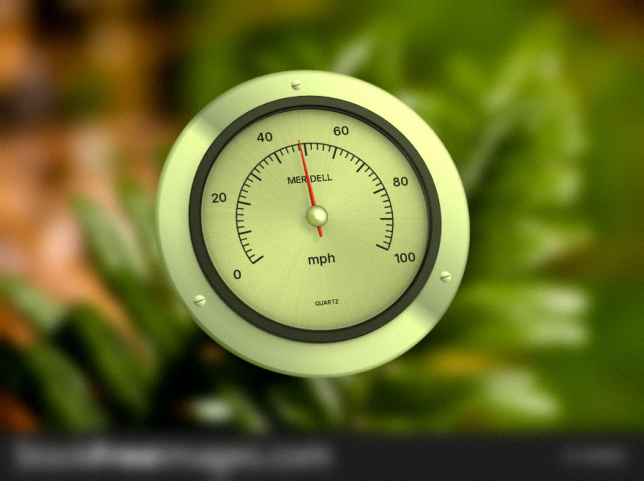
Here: 48 mph
